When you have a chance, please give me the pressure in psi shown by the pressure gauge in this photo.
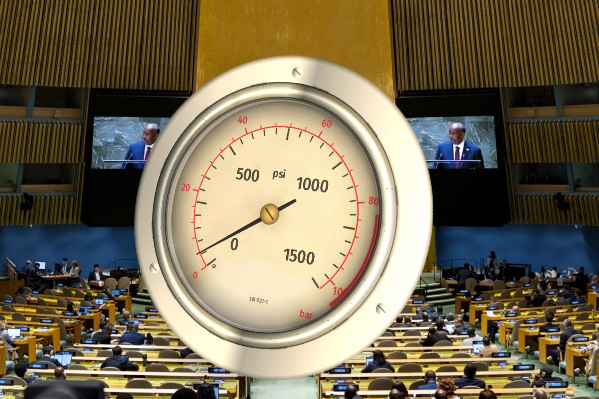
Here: 50 psi
